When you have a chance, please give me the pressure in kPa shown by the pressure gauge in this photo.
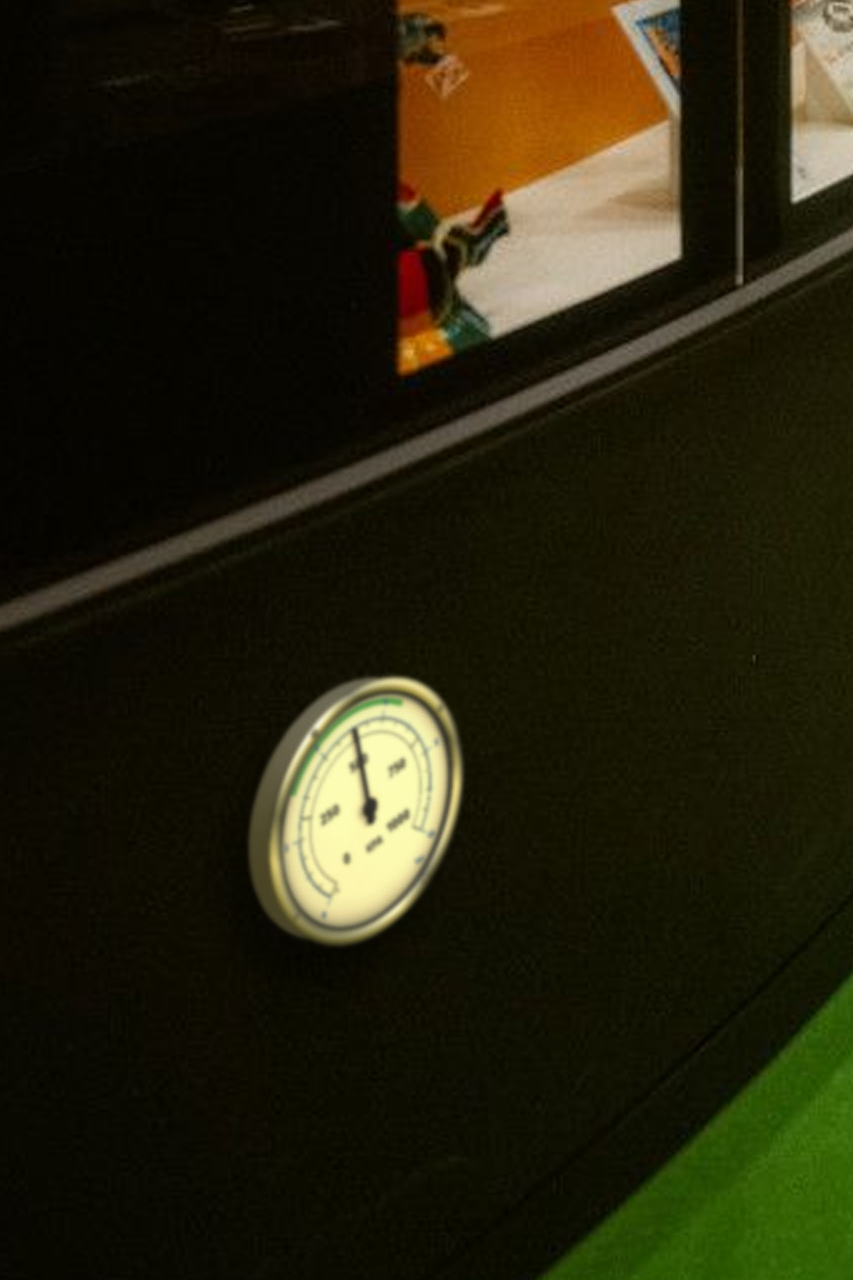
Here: 500 kPa
